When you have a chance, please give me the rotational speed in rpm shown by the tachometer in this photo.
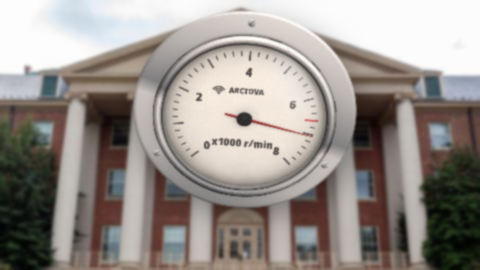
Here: 7000 rpm
